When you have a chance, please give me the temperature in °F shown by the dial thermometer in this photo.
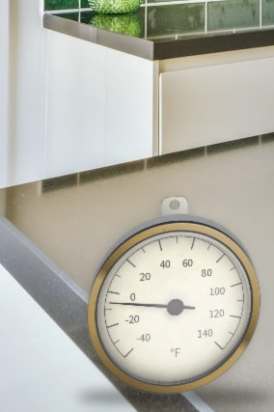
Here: -5 °F
